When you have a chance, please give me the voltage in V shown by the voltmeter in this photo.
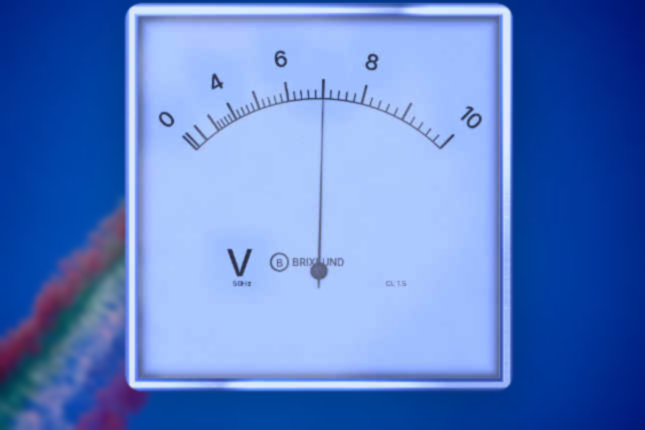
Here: 7 V
